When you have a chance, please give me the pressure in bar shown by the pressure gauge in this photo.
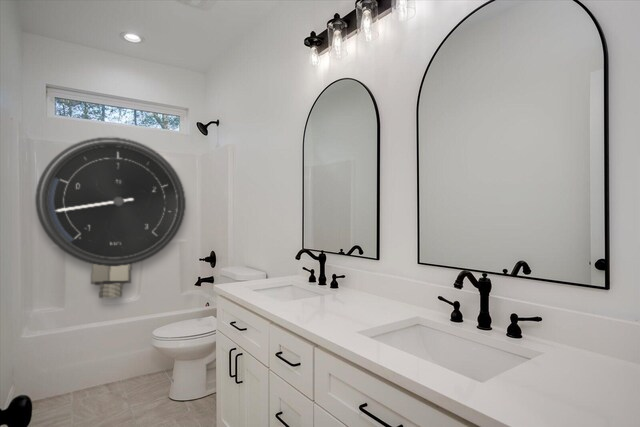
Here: -0.5 bar
